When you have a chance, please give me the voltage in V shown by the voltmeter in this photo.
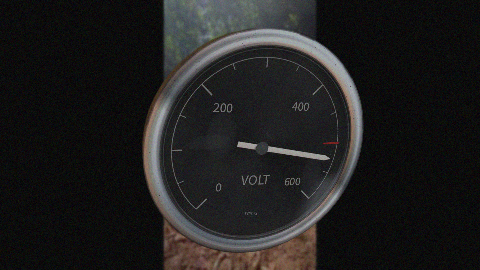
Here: 525 V
